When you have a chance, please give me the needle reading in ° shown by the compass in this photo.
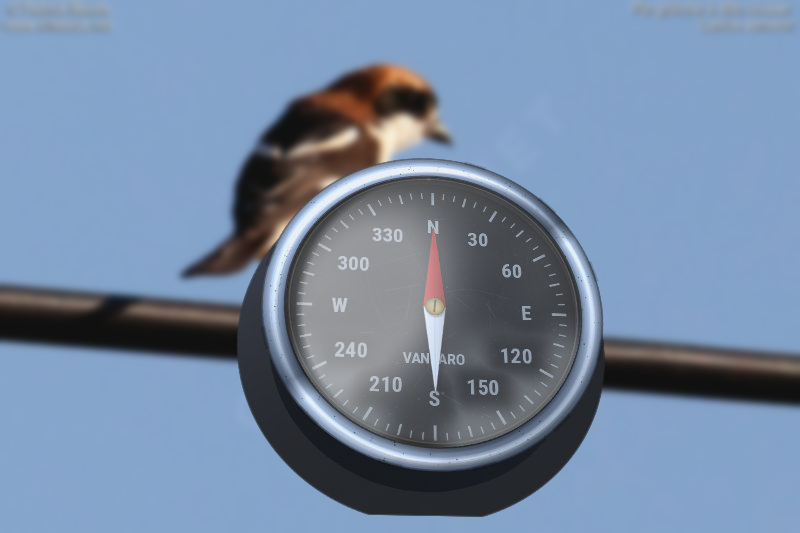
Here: 0 °
